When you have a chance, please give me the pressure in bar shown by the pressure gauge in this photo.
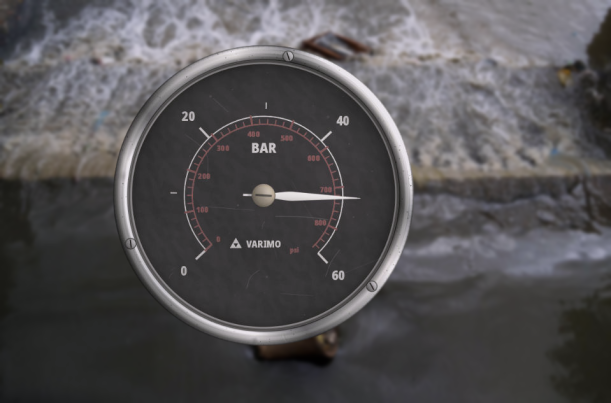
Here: 50 bar
